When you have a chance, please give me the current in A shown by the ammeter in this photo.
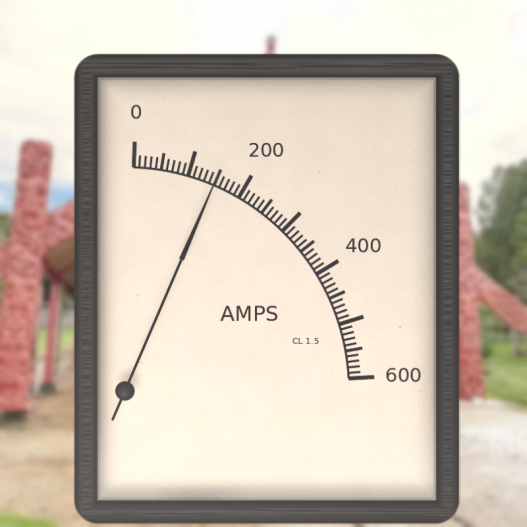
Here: 150 A
